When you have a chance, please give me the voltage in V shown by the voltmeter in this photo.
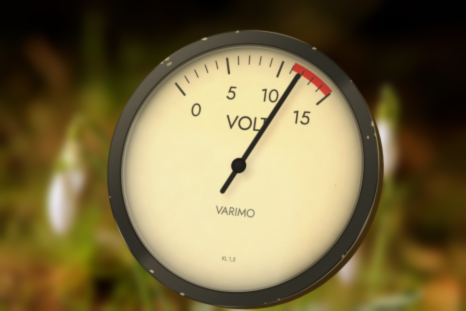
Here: 12 V
